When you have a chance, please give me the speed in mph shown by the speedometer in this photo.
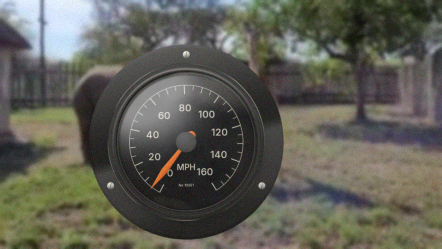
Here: 5 mph
